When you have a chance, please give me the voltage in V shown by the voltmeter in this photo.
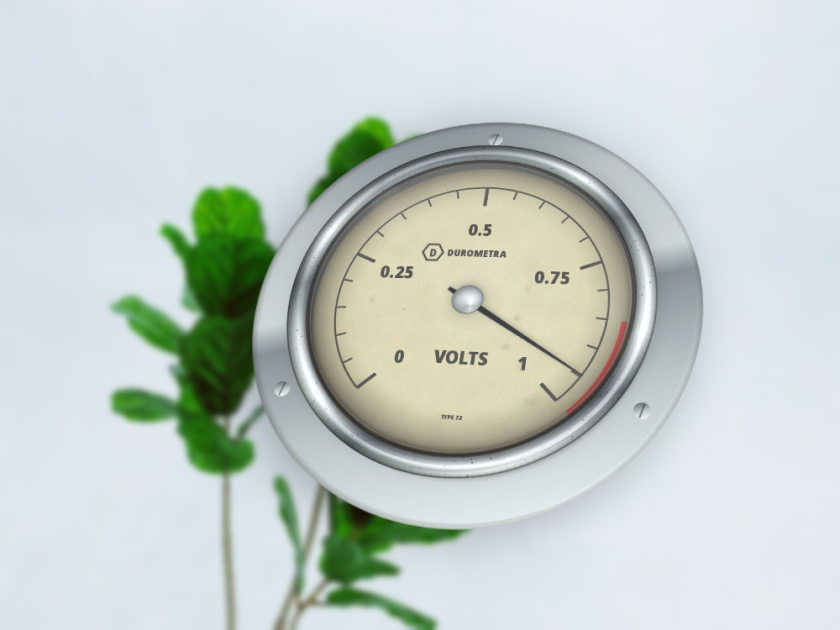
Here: 0.95 V
